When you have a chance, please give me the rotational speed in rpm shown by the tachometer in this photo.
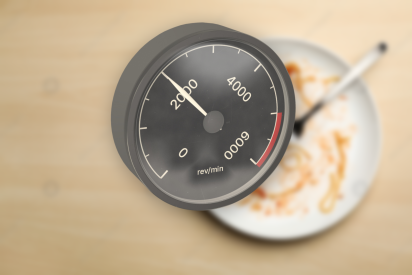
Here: 2000 rpm
